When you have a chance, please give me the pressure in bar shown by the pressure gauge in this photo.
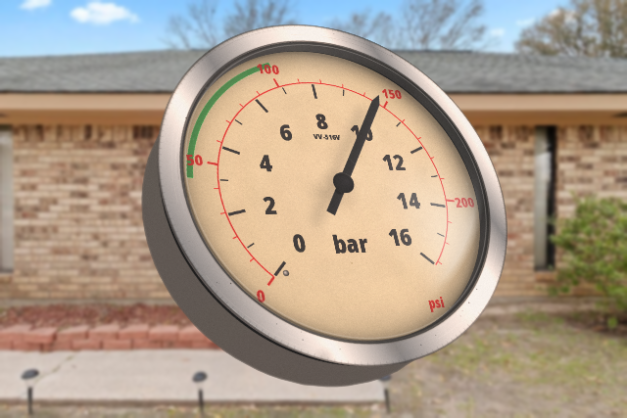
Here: 10 bar
